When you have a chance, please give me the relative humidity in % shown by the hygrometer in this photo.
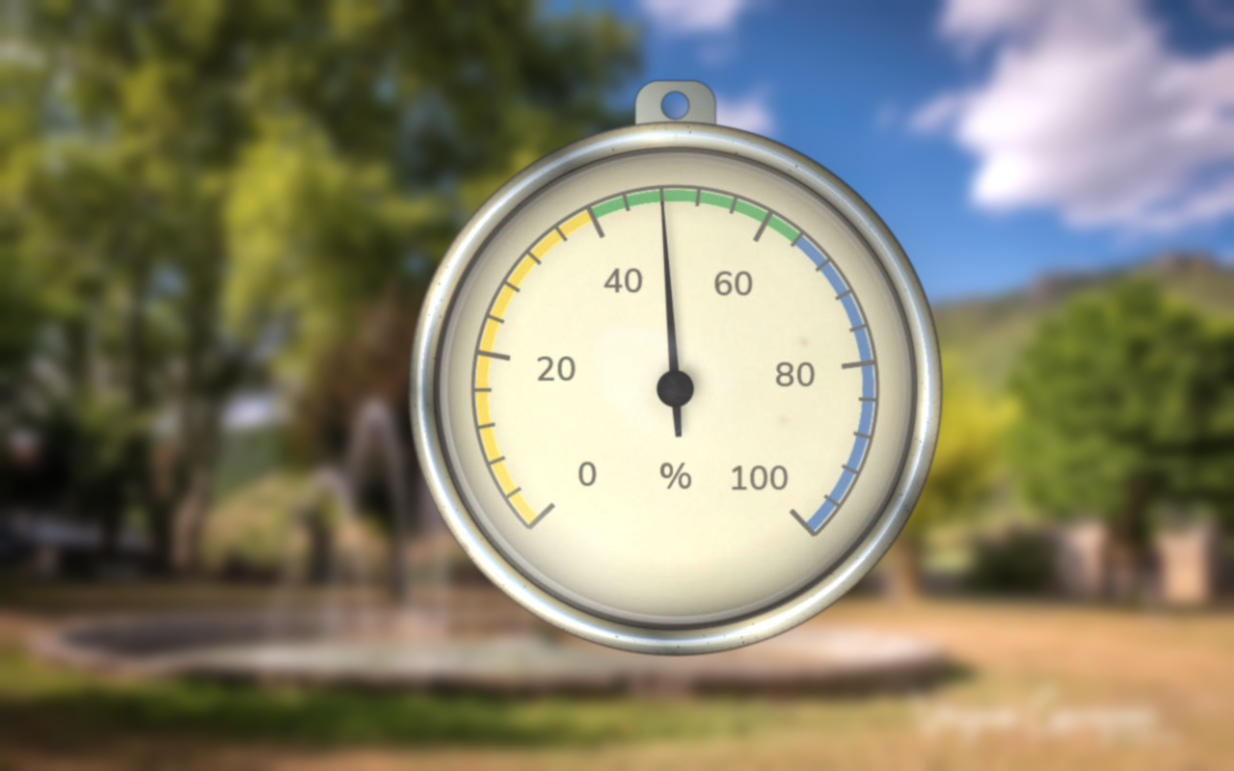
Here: 48 %
